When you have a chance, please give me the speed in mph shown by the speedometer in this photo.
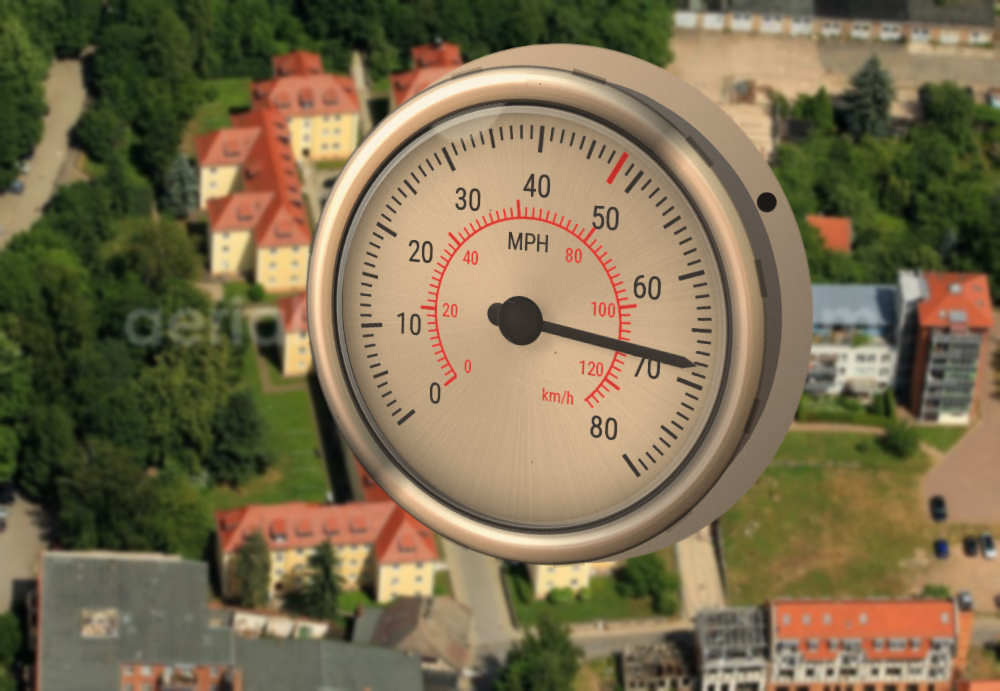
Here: 68 mph
